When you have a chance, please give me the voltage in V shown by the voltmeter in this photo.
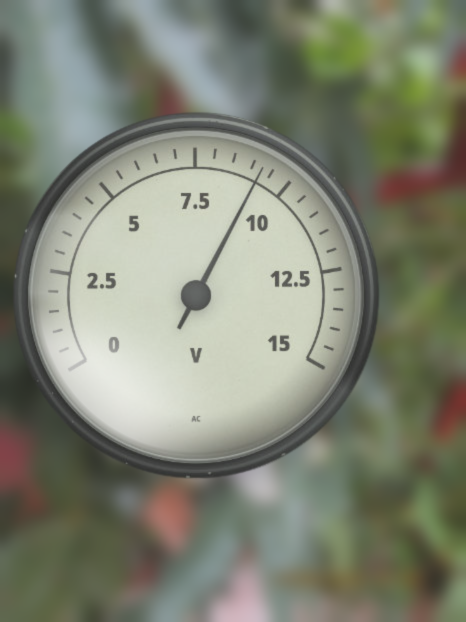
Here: 9.25 V
